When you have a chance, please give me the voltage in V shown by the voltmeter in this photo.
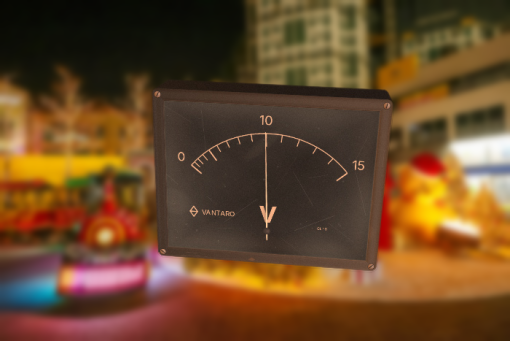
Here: 10 V
